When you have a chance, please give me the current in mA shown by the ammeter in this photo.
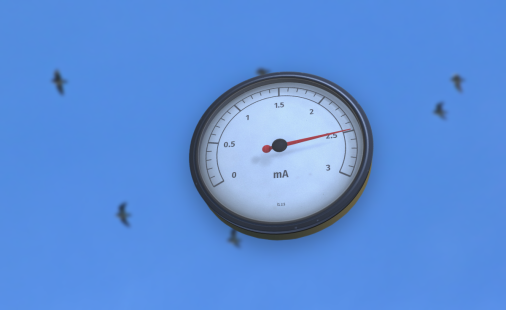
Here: 2.5 mA
